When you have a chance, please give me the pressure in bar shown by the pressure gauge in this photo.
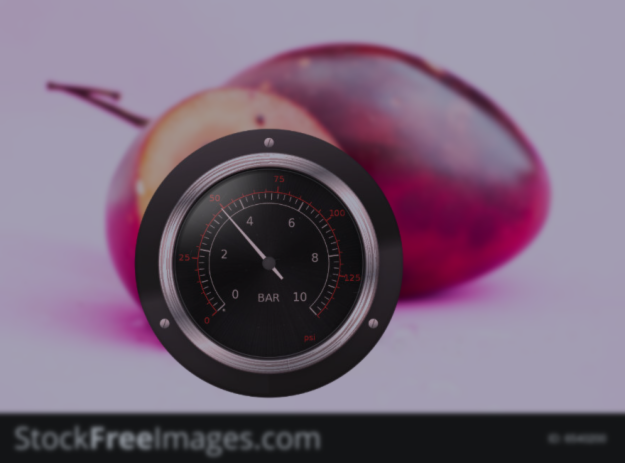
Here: 3.4 bar
